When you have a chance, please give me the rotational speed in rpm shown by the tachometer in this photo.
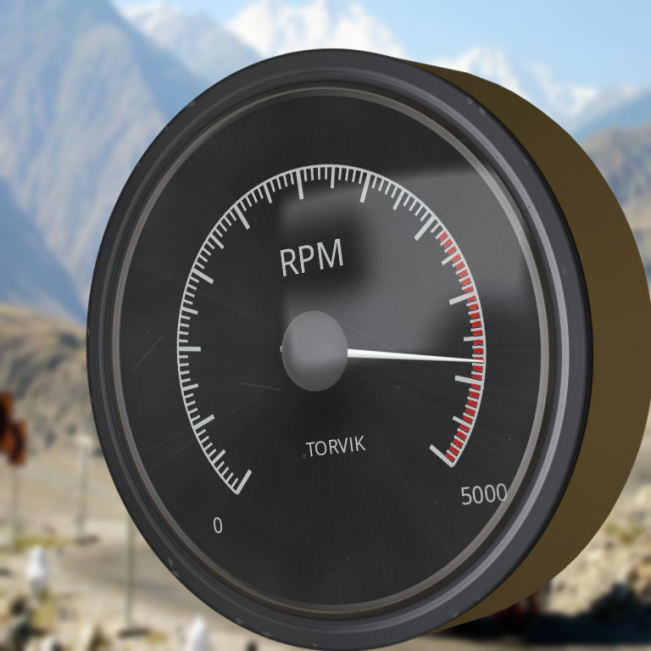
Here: 4375 rpm
